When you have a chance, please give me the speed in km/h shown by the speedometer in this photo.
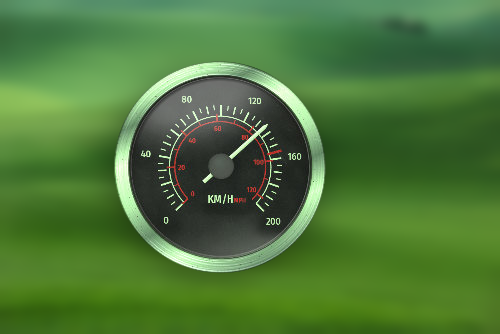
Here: 135 km/h
